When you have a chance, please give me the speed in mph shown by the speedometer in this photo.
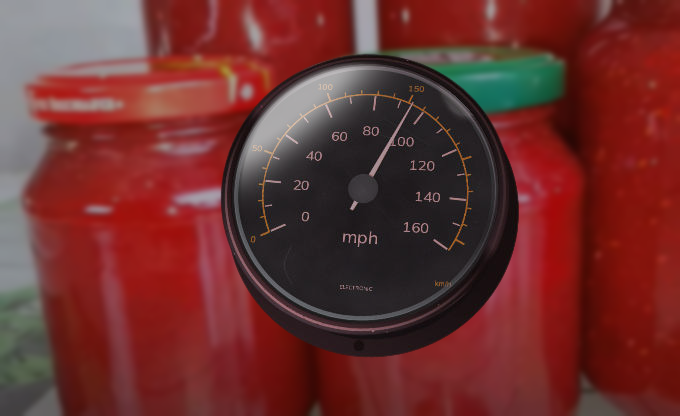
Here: 95 mph
